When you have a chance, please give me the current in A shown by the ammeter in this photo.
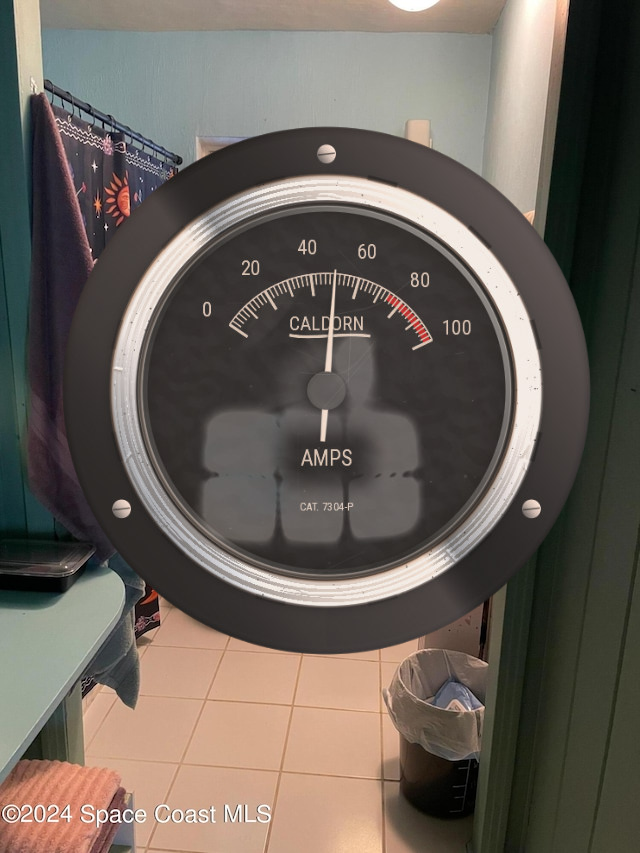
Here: 50 A
